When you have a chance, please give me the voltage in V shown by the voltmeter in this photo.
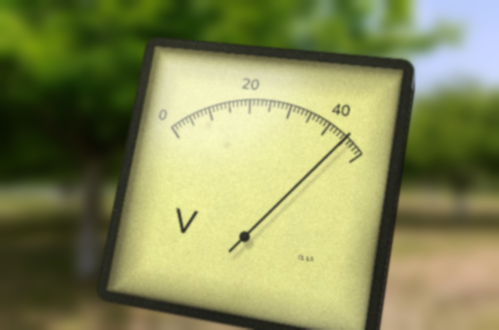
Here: 45 V
